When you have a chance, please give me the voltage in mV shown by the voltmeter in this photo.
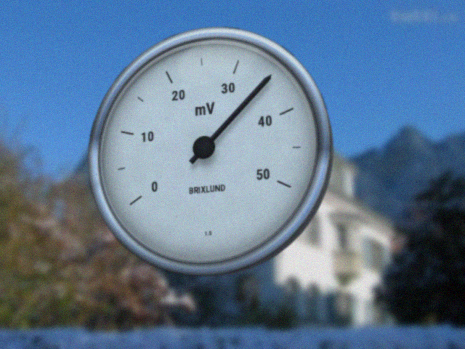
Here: 35 mV
